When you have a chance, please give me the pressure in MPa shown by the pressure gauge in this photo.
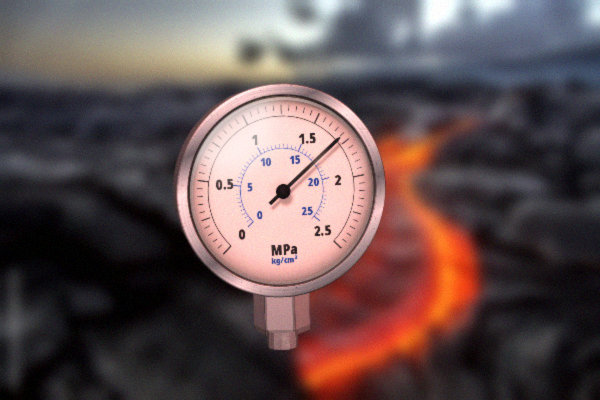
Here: 1.7 MPa
